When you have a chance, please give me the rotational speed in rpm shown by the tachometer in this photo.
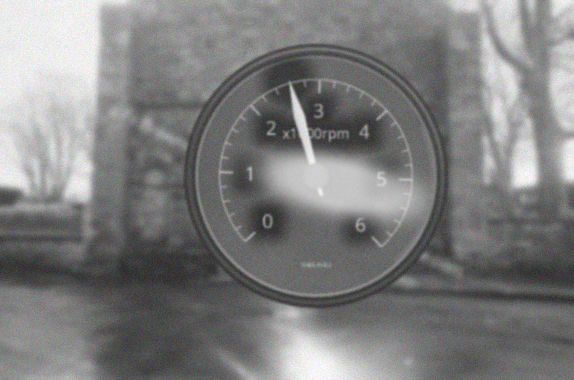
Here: 2600 rpm
